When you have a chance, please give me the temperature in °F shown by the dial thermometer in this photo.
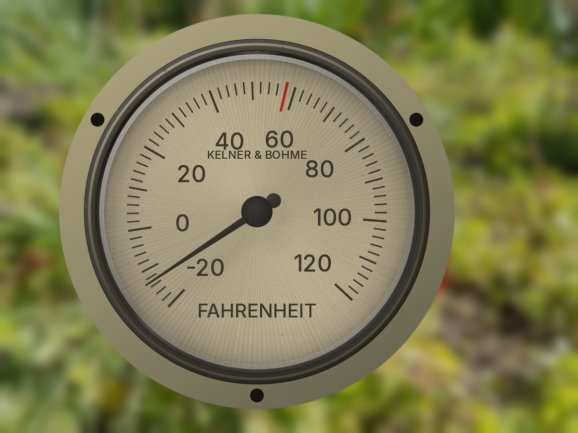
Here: -13 °F
